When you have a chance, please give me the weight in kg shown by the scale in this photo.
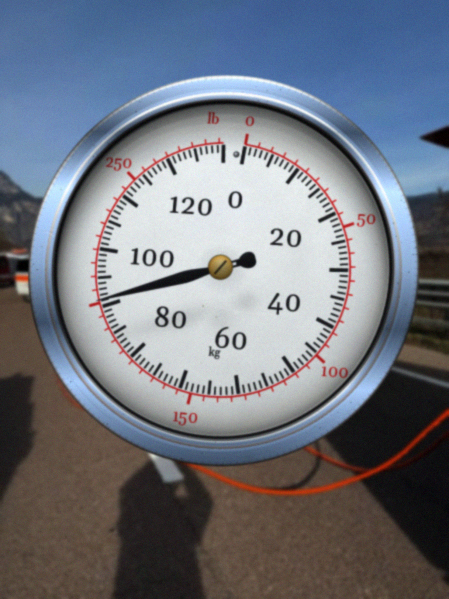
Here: 91 kg
